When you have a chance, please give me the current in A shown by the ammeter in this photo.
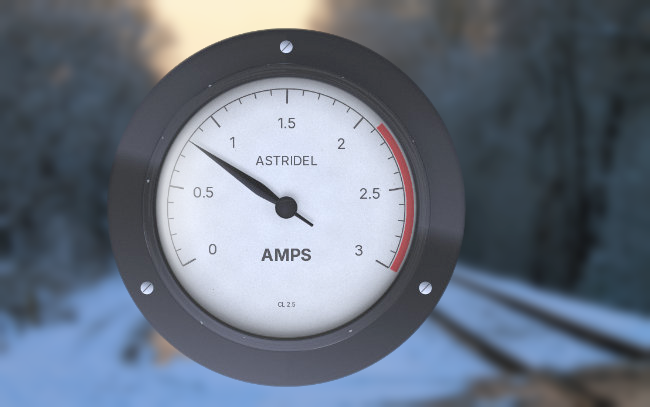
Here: 0.8 A
